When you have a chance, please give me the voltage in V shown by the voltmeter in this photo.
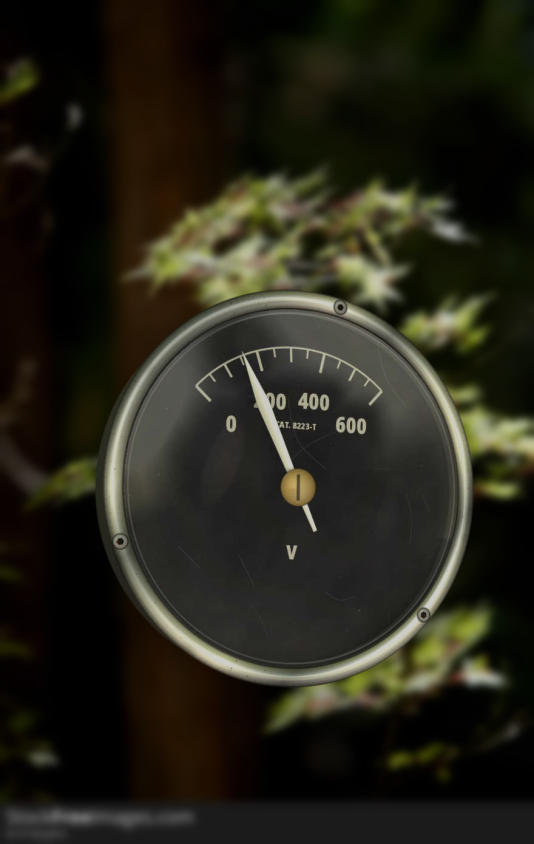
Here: 150 V
